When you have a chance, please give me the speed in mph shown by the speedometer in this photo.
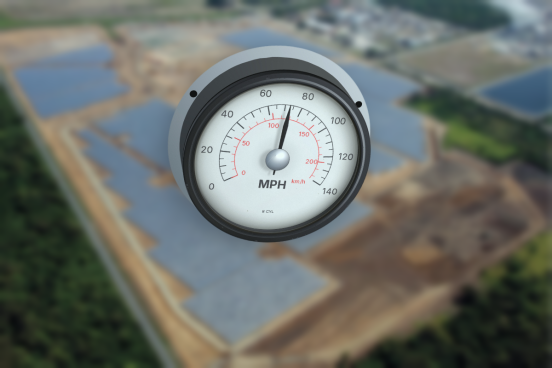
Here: 72.5 mph
